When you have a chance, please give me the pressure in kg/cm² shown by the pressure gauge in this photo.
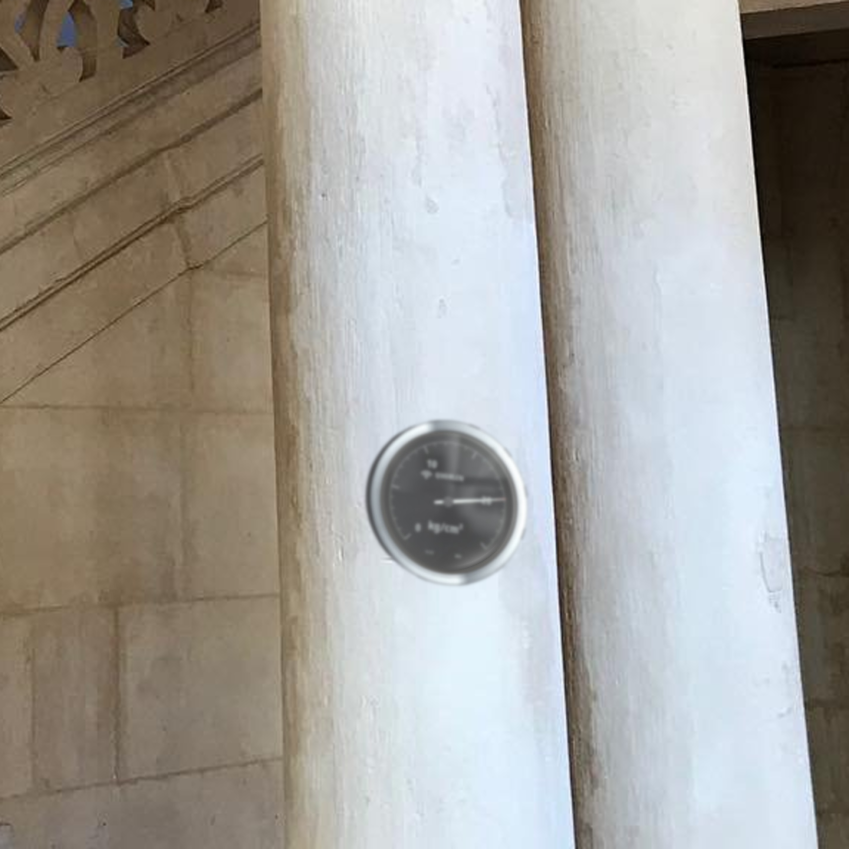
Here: 20 kg/cm²
